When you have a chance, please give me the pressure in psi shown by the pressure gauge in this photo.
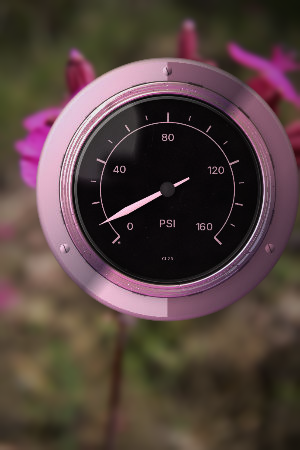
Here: 10 psi
